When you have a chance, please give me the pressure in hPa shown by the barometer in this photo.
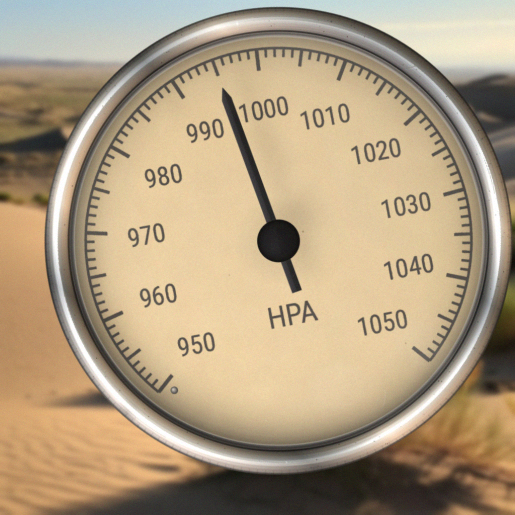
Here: 995 hPa
